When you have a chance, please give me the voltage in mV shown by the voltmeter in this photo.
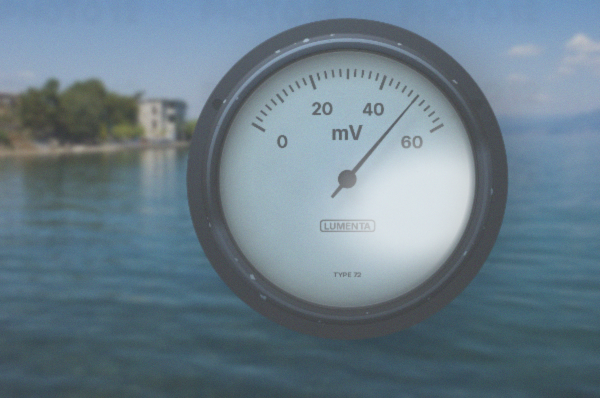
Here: 50 mV
